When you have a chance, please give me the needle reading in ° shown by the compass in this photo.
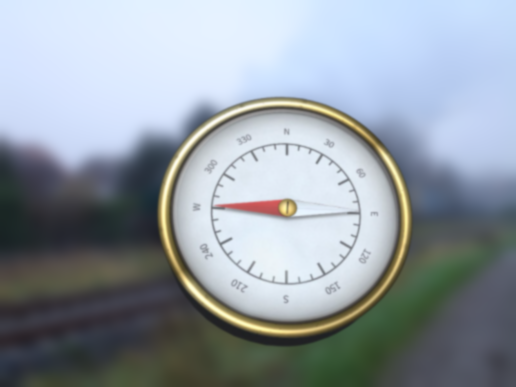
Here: 270 °
